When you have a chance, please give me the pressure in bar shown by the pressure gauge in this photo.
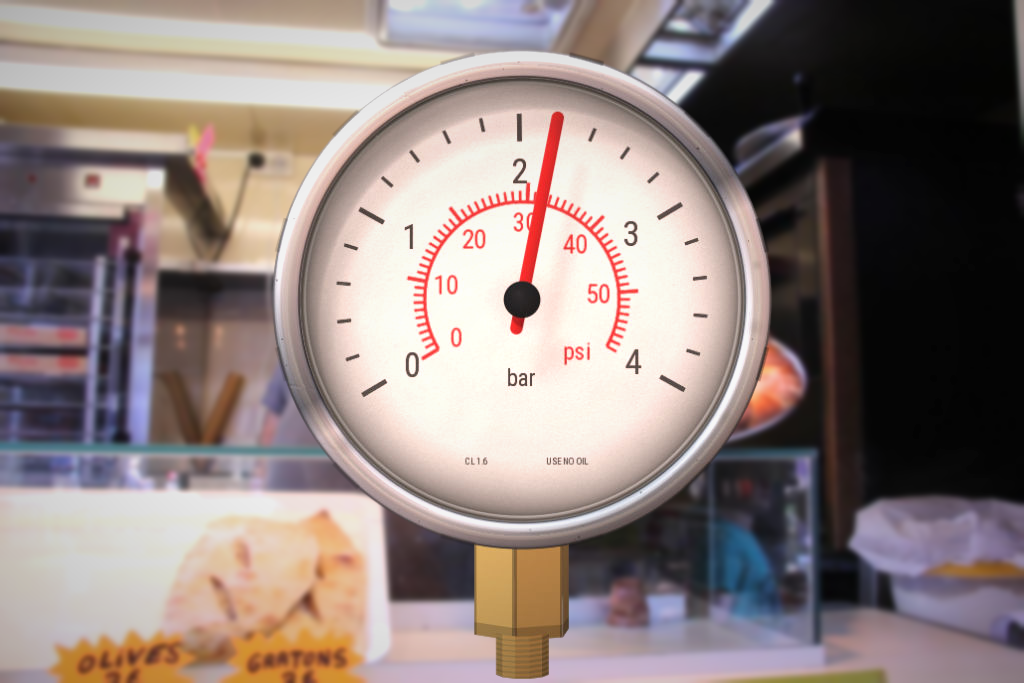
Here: 2.2 bar
